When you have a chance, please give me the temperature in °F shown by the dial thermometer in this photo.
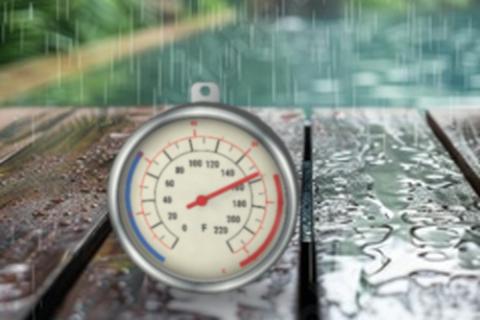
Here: 155 °F
